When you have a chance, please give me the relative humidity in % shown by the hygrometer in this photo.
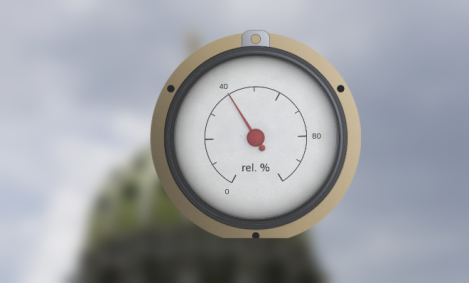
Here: 40 %
